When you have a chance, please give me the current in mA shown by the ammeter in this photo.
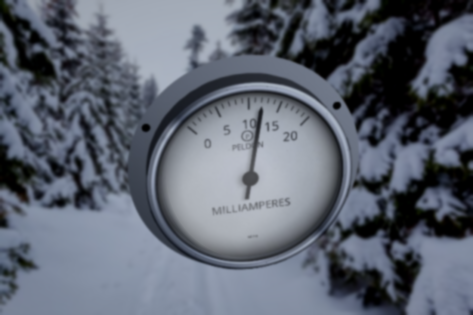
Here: 12 mA
